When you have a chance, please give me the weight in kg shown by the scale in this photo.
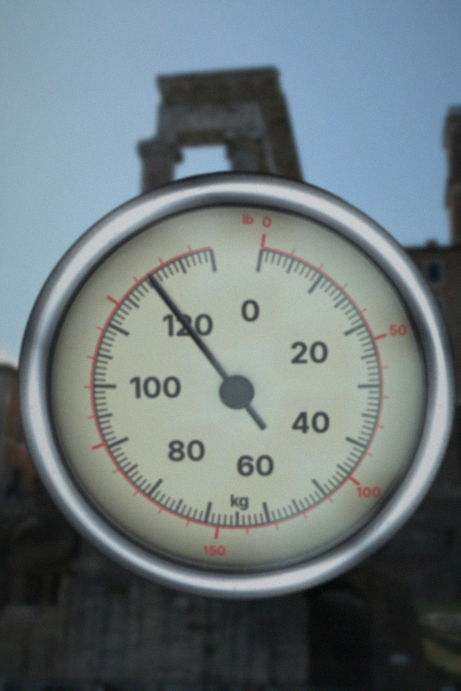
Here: 120 kg
